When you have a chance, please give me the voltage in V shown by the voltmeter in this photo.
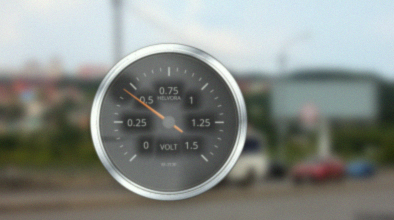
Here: 0.45 V
